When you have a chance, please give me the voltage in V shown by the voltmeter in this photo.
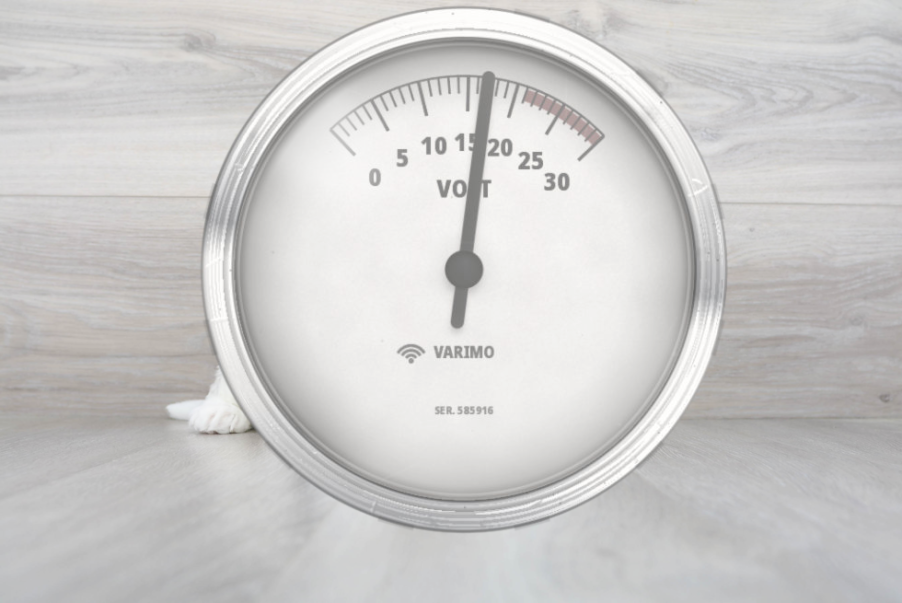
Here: 17 V
